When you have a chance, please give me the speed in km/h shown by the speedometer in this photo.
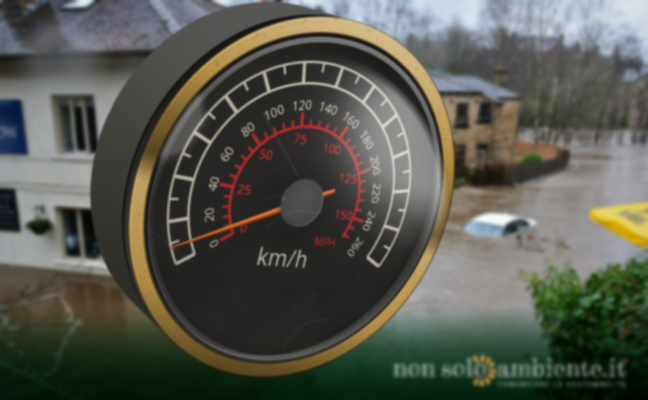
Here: 10 km/h
